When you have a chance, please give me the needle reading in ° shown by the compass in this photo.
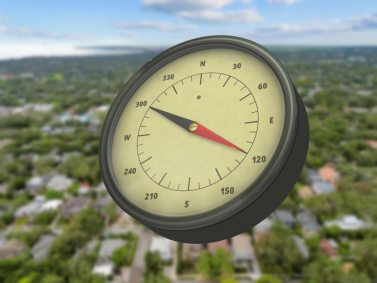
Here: 120 °
